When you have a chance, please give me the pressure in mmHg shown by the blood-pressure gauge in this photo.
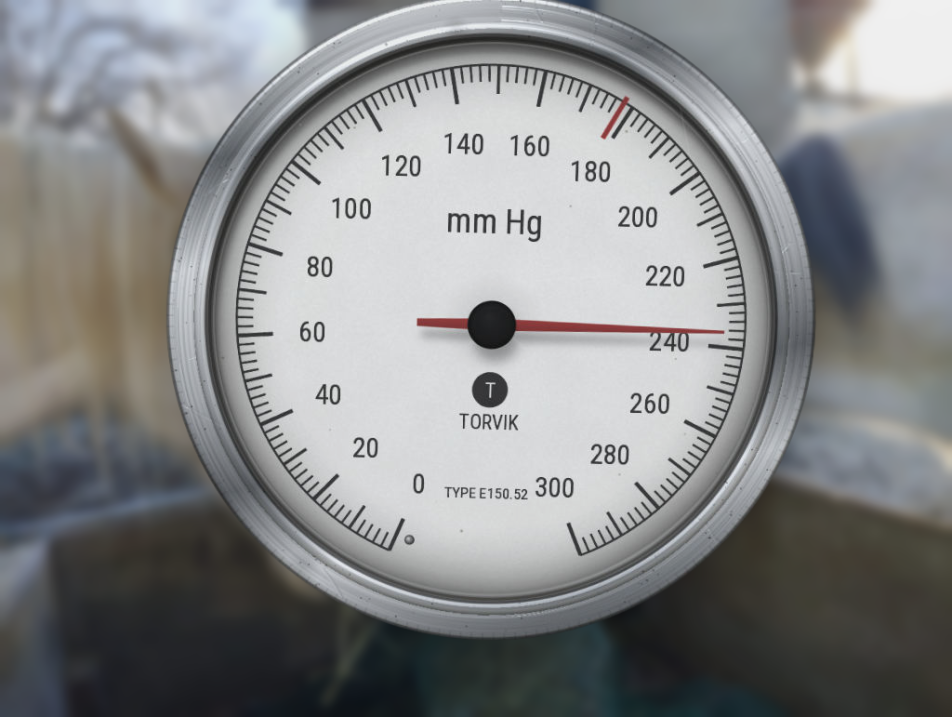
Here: 236 mmHg
